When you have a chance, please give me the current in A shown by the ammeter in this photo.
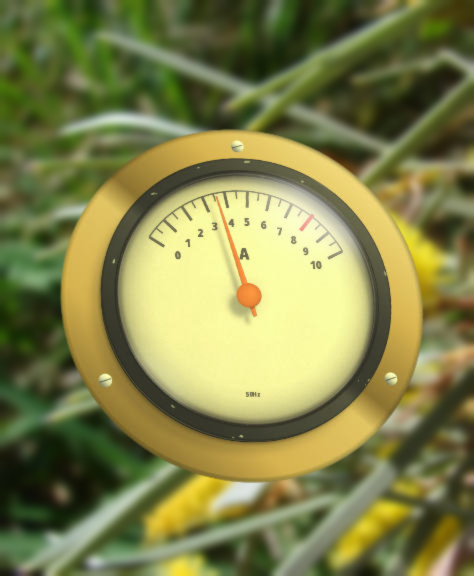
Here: 3.5 A
